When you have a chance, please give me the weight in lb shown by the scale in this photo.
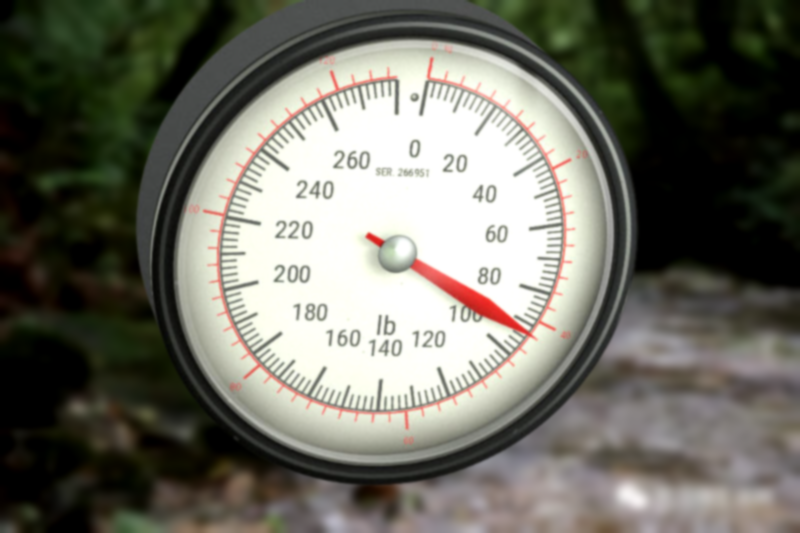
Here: 92 lb
